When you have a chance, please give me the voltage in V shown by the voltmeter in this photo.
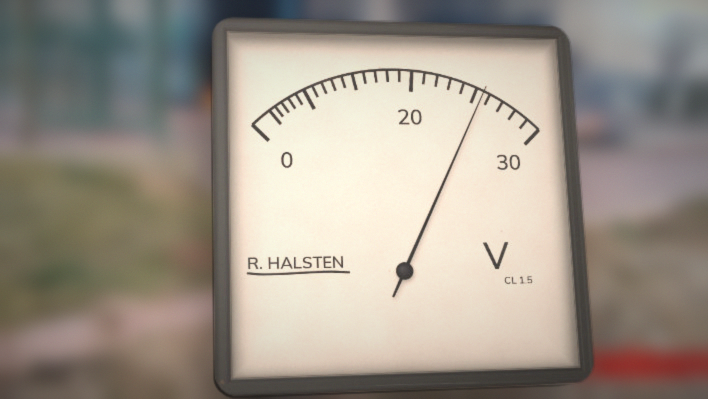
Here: 25.5 V
